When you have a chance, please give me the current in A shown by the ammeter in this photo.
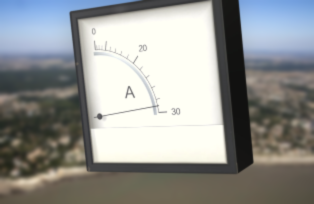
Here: 29 A
